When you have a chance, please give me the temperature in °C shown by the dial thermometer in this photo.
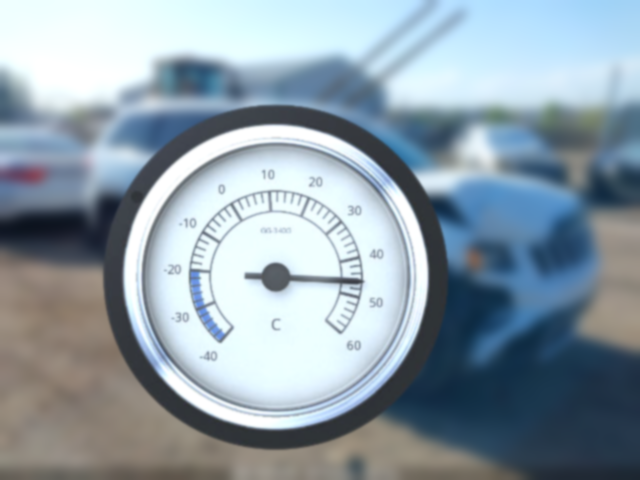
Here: 46 °C
